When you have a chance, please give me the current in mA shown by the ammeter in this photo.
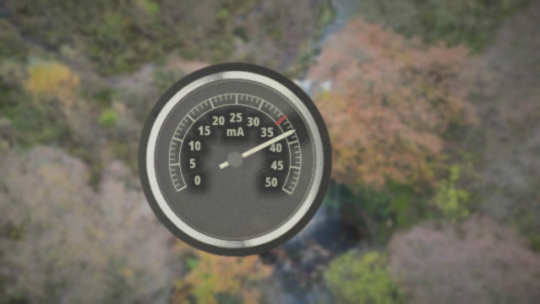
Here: 38 mA
